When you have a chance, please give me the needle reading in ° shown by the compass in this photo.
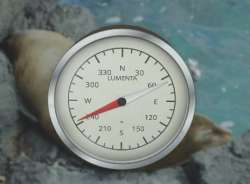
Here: 245 °
